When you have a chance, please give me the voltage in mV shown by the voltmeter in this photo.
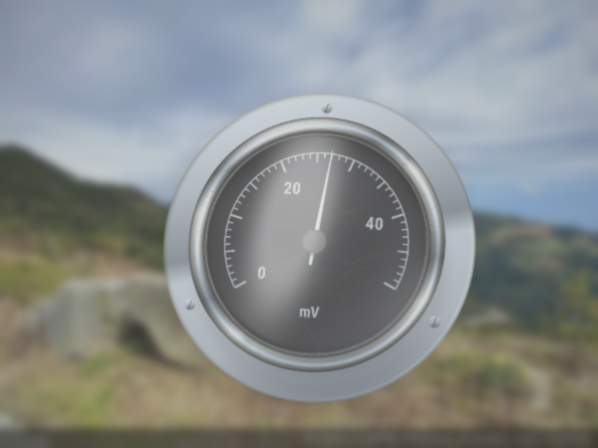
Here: 27 mV
